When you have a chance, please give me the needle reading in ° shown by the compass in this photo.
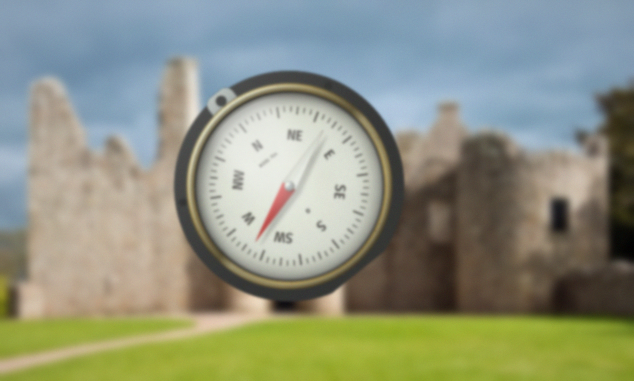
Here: 250 °
